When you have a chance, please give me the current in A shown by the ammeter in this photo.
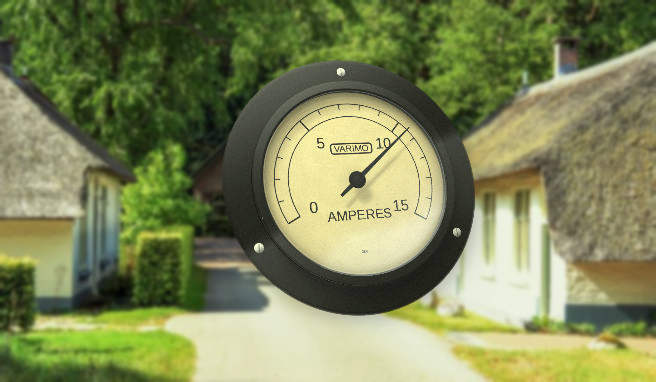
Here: 10.5 A
